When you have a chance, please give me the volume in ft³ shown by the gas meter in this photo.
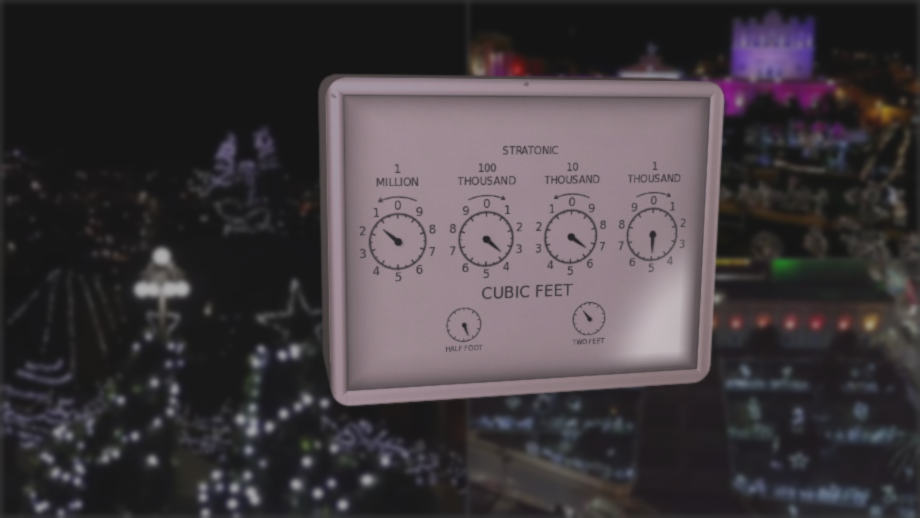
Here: 136500 ft³
